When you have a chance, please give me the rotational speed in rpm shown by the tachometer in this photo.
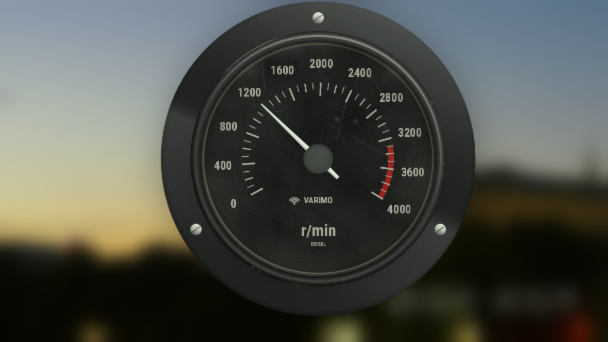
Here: 1200 rpm
